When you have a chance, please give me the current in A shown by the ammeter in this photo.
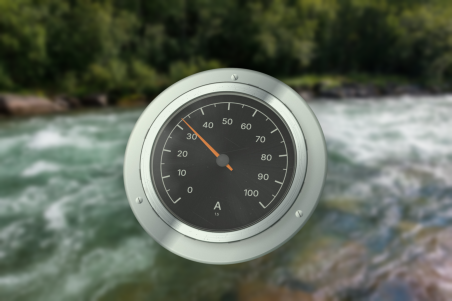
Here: 32.5 A
